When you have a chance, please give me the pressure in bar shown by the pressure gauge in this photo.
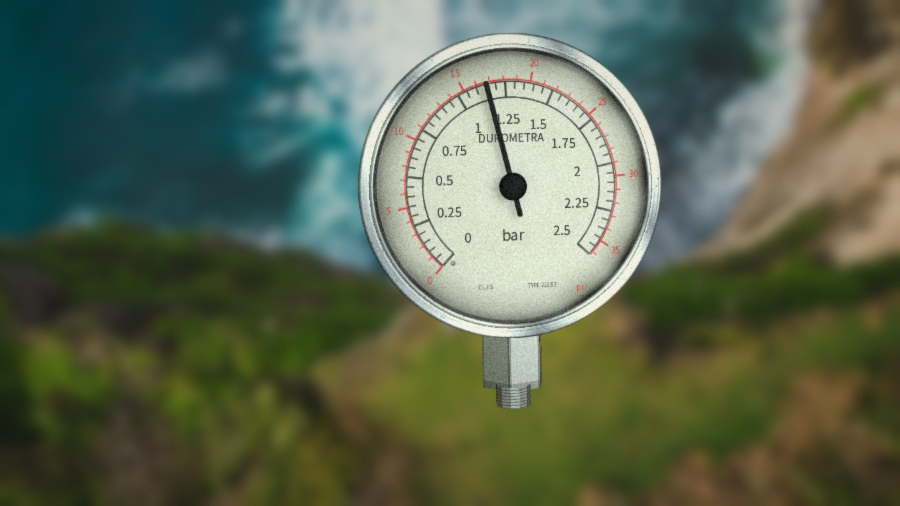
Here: 1.15 bar
